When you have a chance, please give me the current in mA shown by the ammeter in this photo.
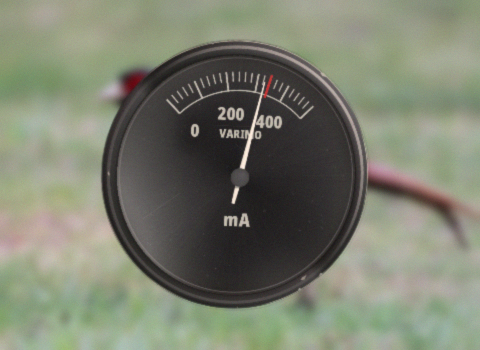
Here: 320 mA
